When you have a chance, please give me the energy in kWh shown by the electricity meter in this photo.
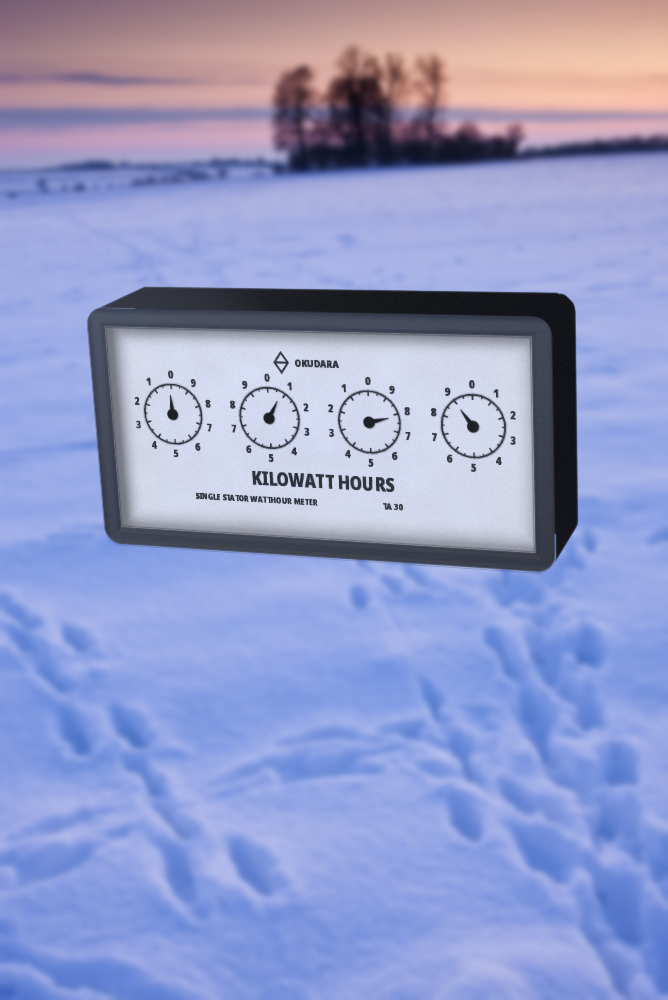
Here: 79 kWh
